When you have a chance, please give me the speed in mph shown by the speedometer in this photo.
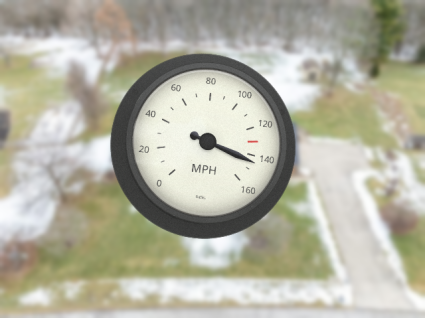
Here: 145 mph
